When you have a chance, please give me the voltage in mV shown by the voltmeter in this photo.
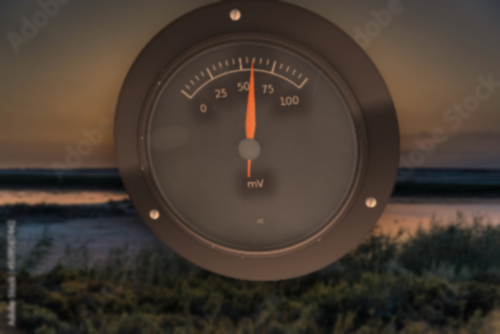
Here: 60 mV
